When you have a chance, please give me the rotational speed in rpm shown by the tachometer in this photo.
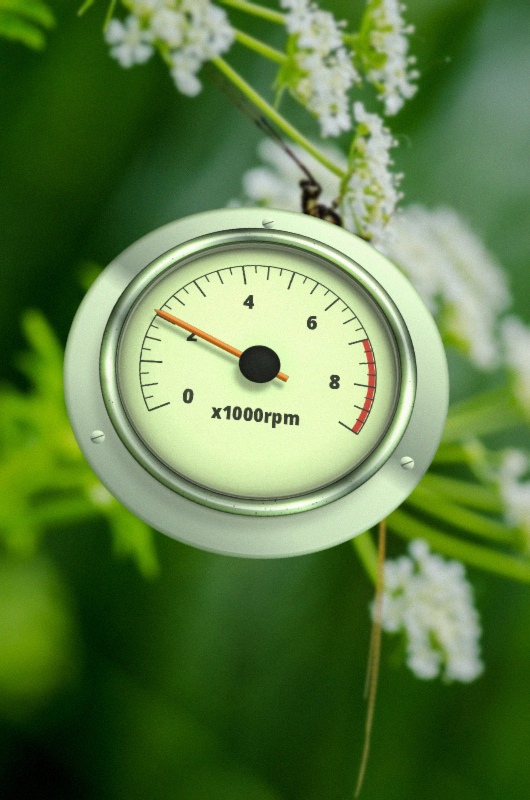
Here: 2000 rpm
